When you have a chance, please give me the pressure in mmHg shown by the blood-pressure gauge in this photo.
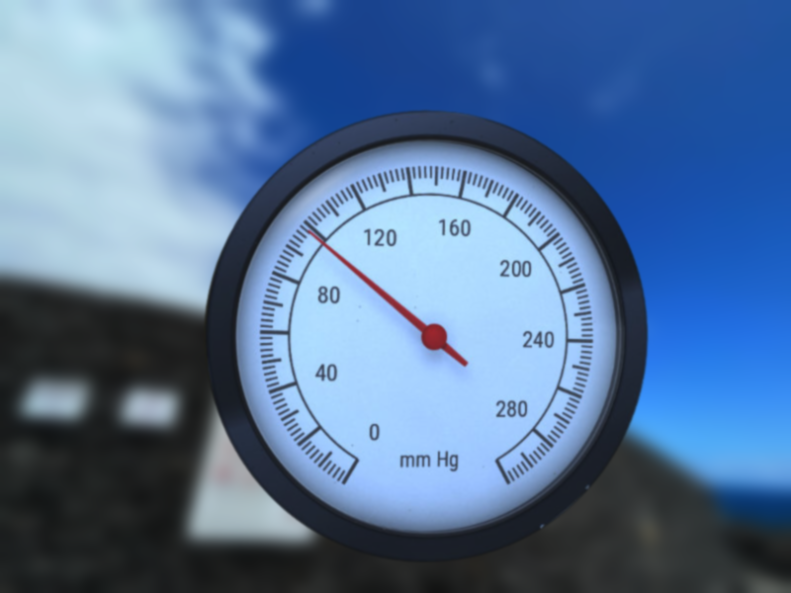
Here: 98 mmHg
